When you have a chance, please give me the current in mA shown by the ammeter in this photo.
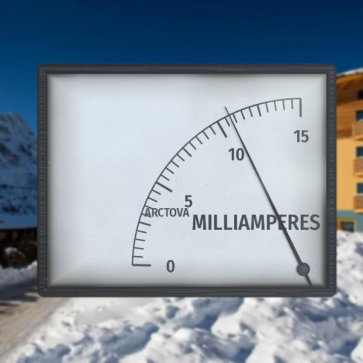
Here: 10.75 mA
